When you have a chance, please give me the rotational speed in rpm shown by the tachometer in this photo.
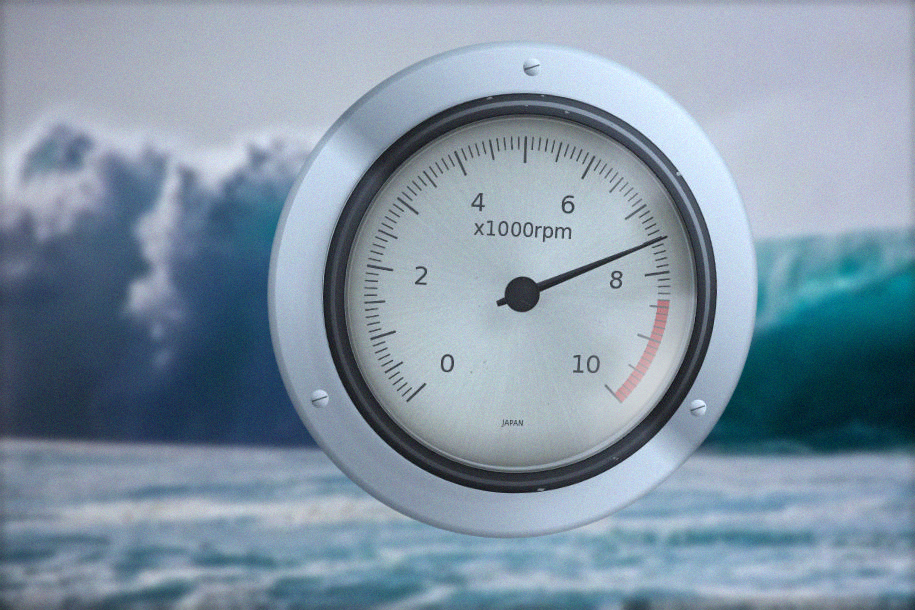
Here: 7500 rpm
